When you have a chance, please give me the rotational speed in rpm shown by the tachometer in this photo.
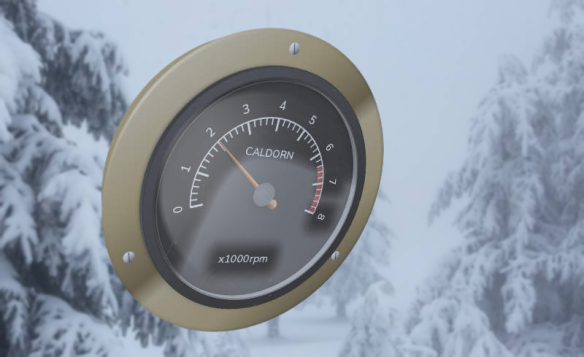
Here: 2000 rpm
